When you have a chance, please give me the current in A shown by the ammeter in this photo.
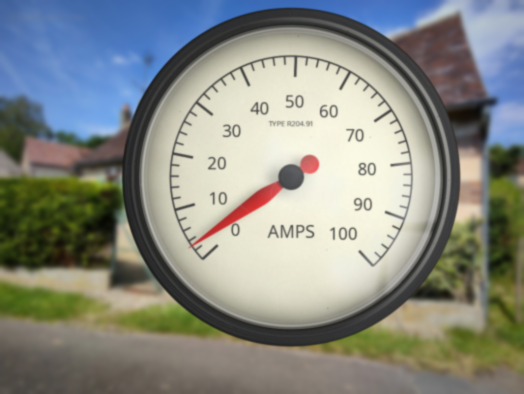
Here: 3 A
